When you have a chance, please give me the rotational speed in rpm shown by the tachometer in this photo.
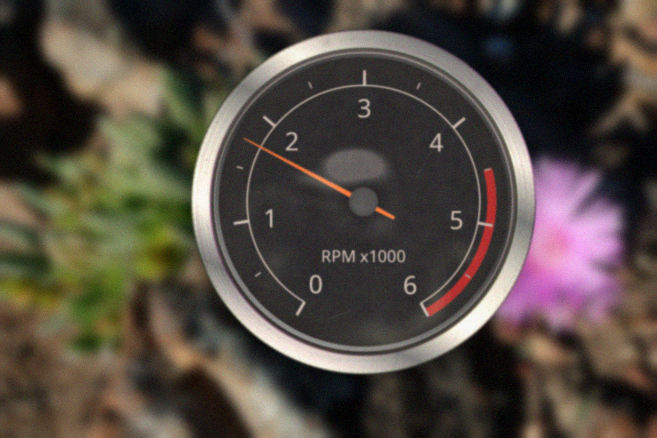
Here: 1750 rpm
